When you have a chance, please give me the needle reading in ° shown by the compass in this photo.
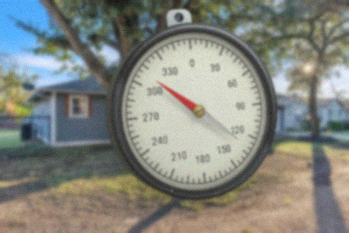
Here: 310 °
